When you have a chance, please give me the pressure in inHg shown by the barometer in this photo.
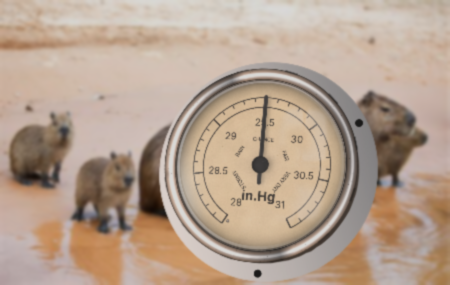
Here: 29.5 inHg
